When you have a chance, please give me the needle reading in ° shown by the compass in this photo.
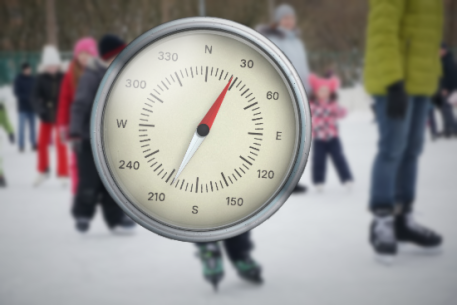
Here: 25 °
